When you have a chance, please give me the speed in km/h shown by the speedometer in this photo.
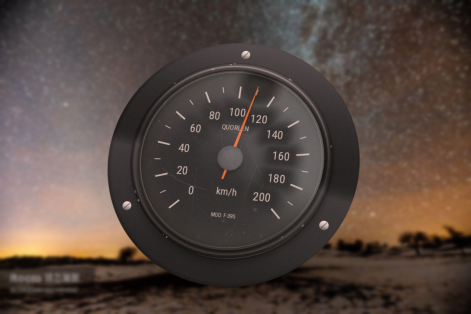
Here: 110 km/h
